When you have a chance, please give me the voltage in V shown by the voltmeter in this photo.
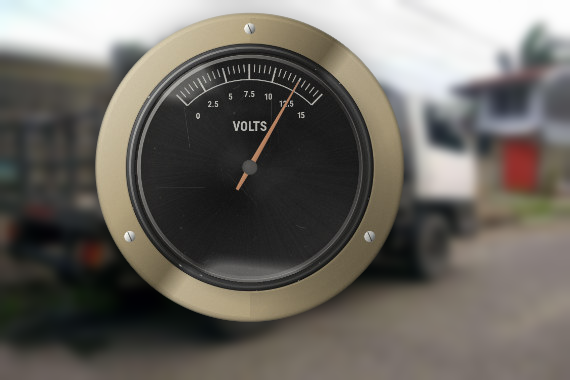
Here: 12.5 V
